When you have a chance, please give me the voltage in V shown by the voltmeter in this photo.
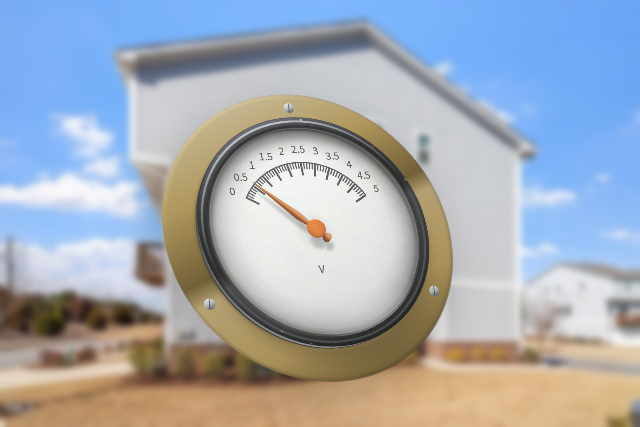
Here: 0.5 V
